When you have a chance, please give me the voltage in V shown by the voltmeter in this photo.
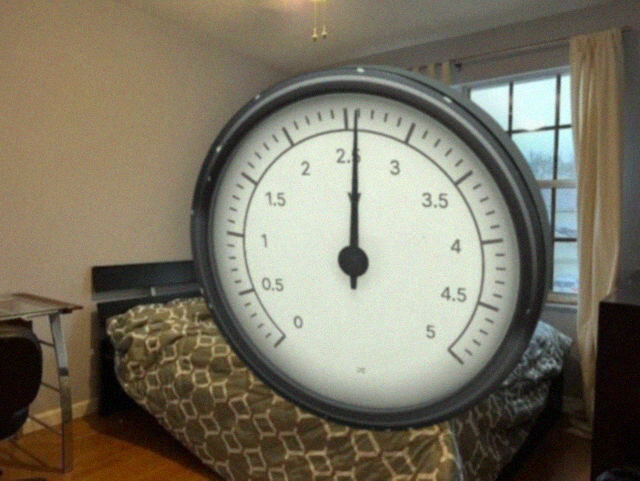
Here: 2.6 V
